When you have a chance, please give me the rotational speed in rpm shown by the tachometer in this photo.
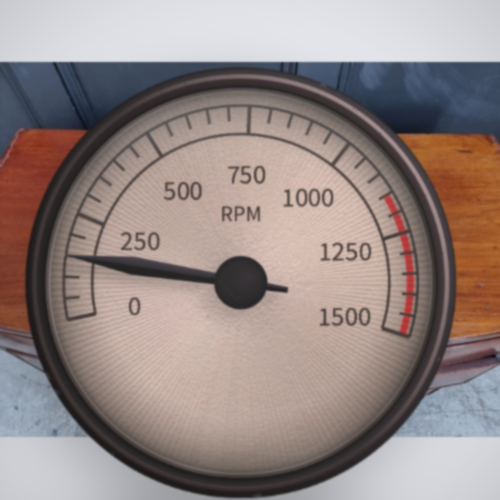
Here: 150 rpm
